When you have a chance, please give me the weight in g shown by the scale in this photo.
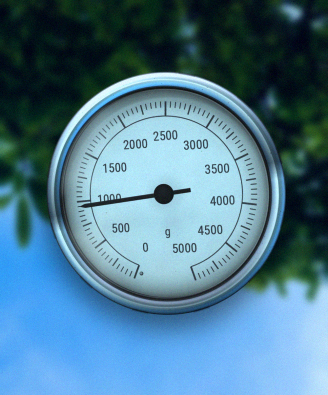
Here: 950 g
